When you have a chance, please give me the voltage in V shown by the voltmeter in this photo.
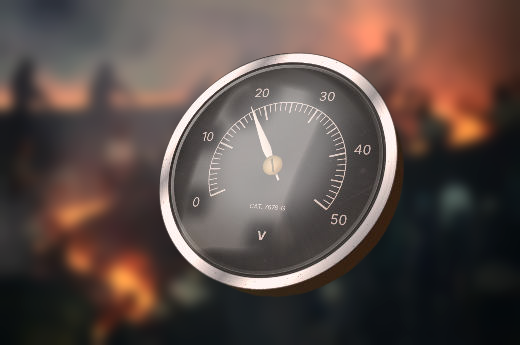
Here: 18 V
